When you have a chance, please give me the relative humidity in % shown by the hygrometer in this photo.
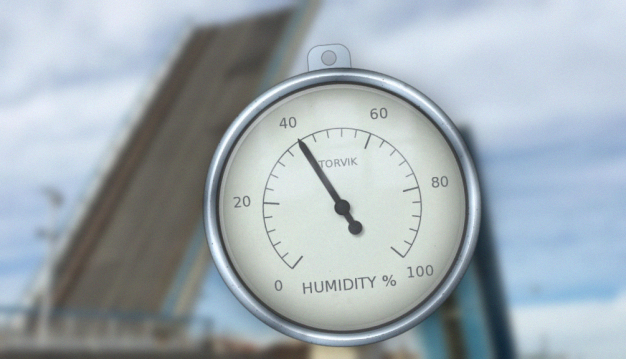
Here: 40 %
